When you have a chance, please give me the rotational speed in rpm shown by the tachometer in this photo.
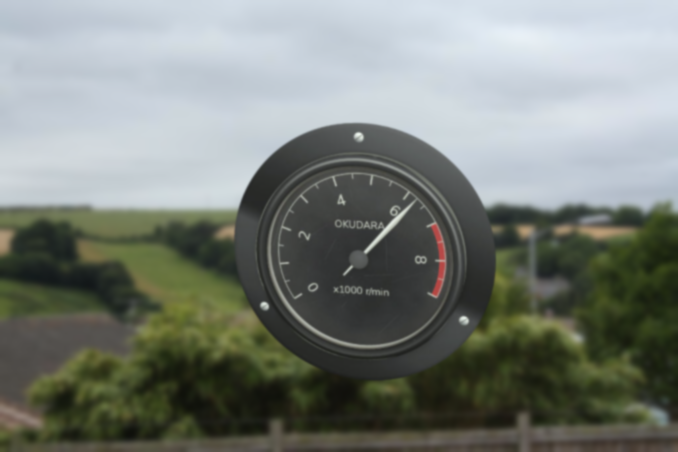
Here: 6250 rpm
